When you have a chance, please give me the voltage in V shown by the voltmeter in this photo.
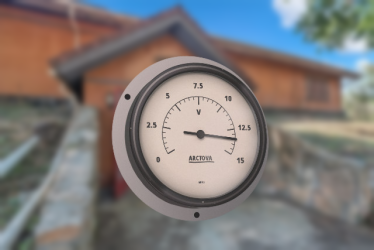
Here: 13.5 V
